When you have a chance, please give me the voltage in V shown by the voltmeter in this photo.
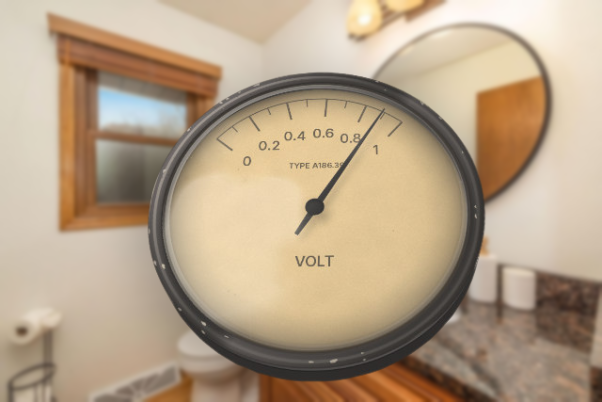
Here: 0.9 V
